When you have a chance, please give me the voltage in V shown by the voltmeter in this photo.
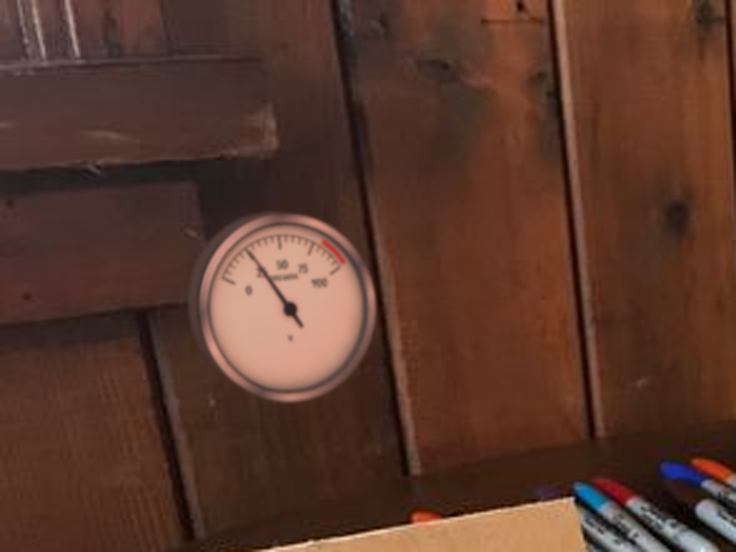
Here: 25 V
